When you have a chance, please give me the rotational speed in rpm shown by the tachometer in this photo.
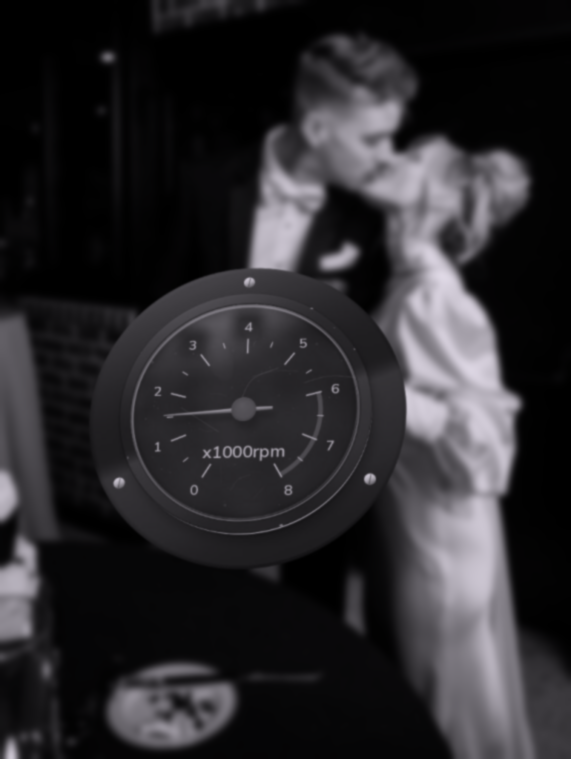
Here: 1500 rpm
